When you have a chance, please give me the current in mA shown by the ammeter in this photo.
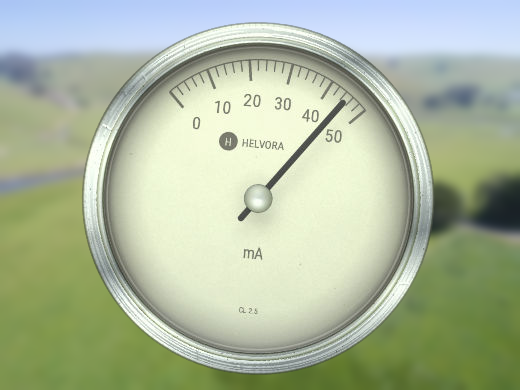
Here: 45 mA
